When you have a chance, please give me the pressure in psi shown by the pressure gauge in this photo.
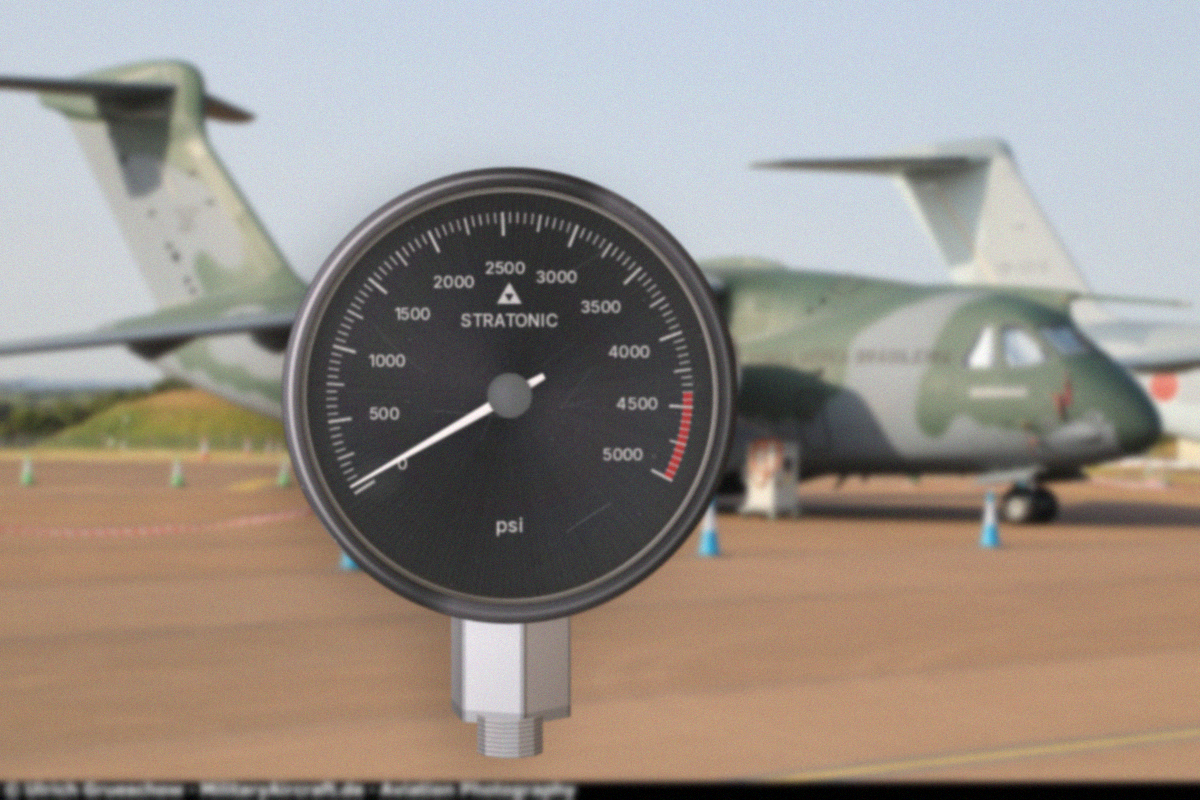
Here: 50 psi
